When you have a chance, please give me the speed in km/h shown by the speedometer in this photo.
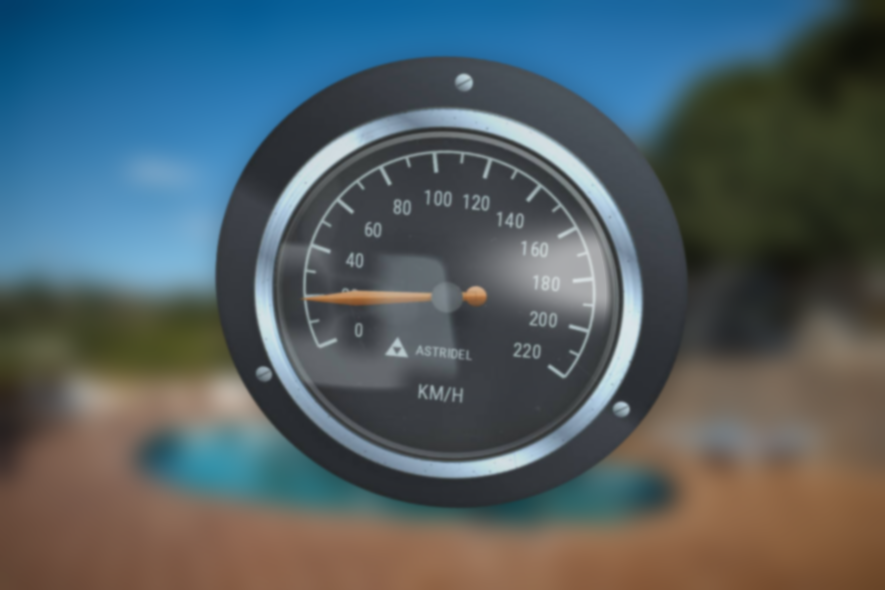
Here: 20 km/h
